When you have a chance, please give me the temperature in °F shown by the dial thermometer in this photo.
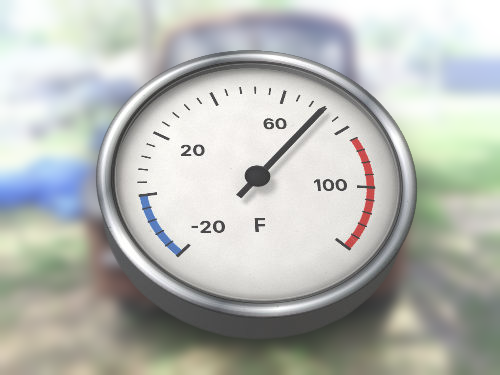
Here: 72 °F
